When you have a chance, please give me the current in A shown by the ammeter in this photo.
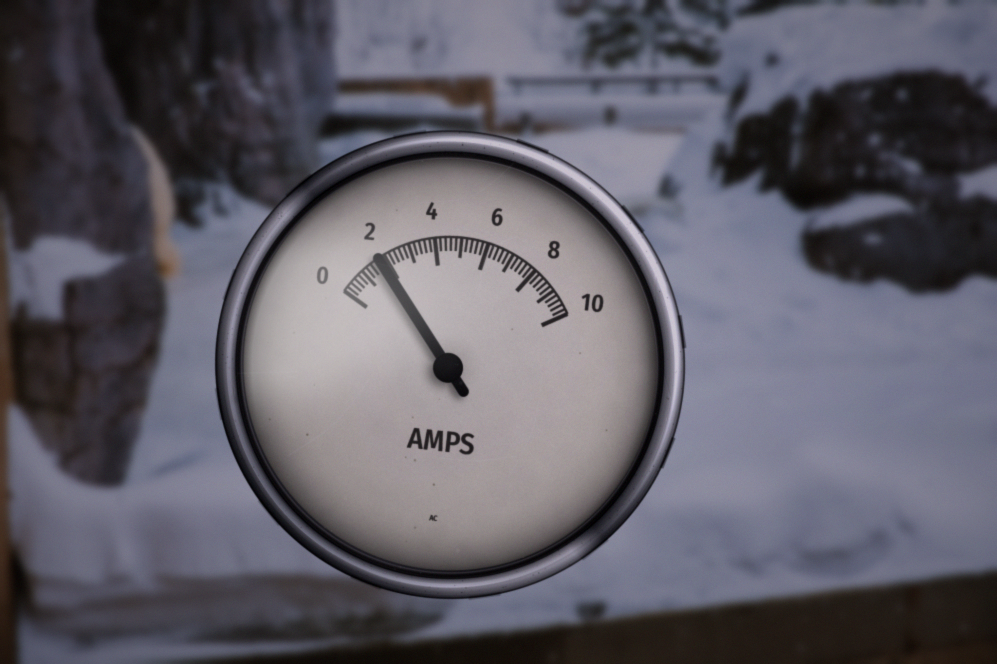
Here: 1.8 A
